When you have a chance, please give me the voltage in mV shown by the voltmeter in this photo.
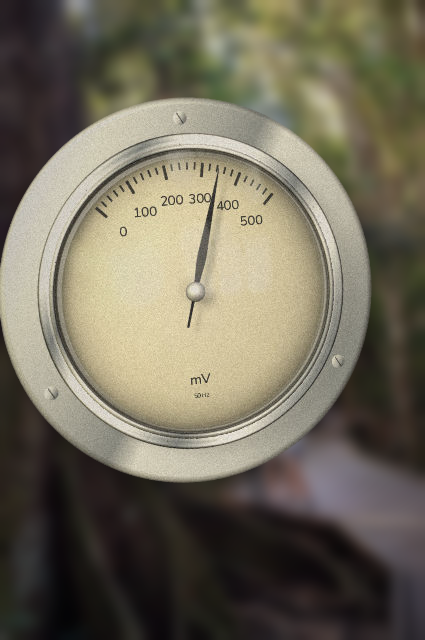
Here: 340 mV
